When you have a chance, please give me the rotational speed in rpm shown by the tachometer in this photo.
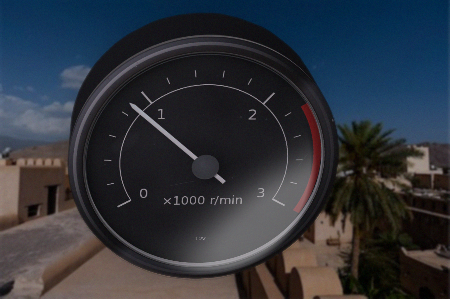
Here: 900 rpm
